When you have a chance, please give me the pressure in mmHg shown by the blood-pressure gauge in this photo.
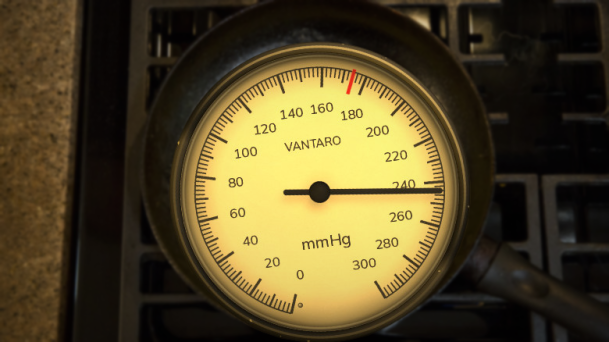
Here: 244 mmHg
